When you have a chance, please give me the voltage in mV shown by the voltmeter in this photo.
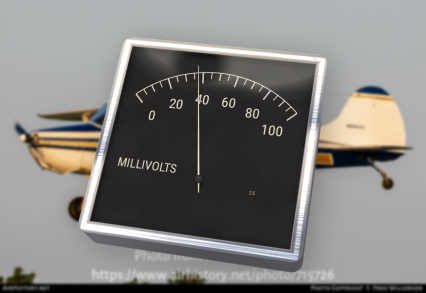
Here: 37.5 mV
